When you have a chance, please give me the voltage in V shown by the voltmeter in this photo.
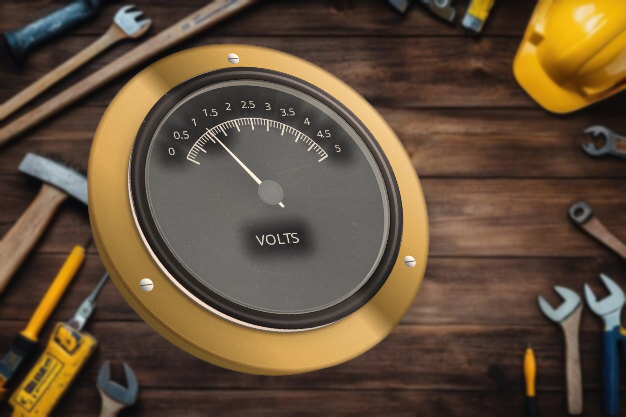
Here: 1 V
